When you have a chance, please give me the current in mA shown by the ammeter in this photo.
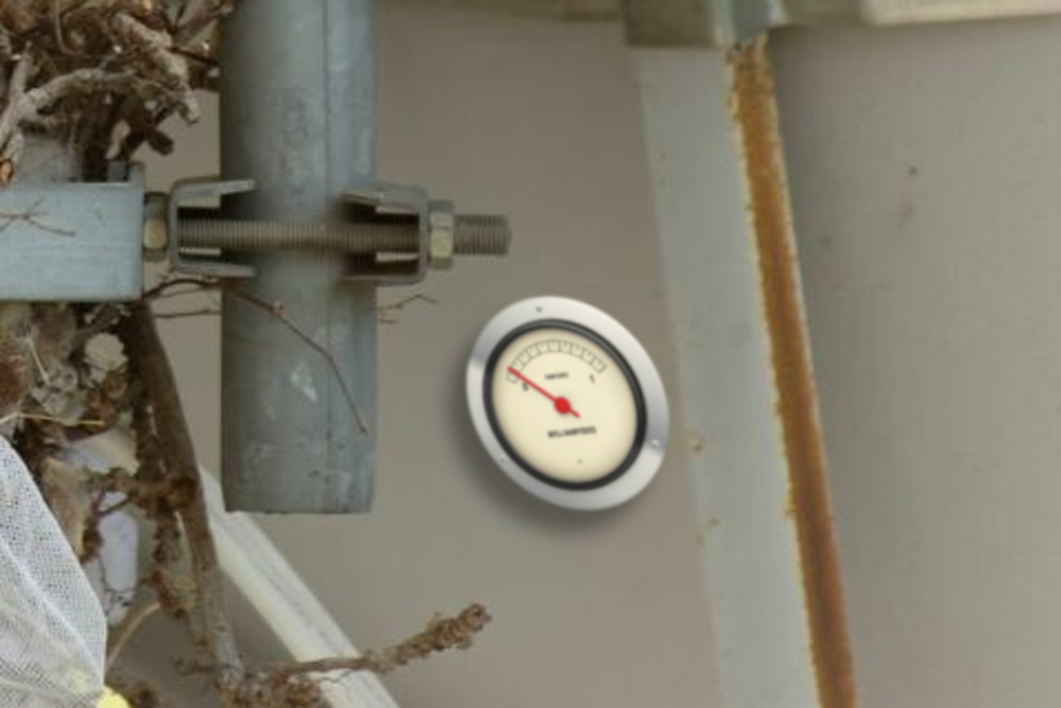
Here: 0.1 mA
